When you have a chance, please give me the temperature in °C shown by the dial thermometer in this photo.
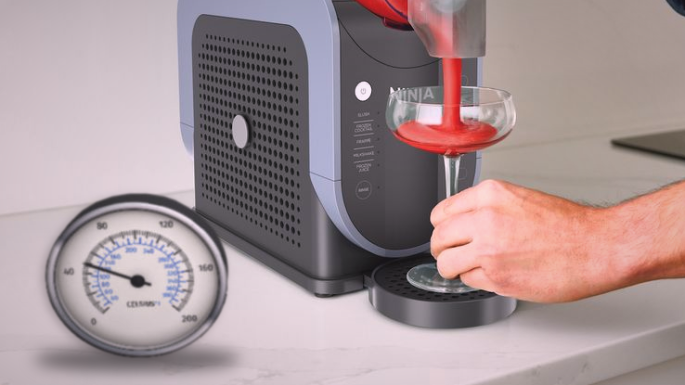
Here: 50 °C
